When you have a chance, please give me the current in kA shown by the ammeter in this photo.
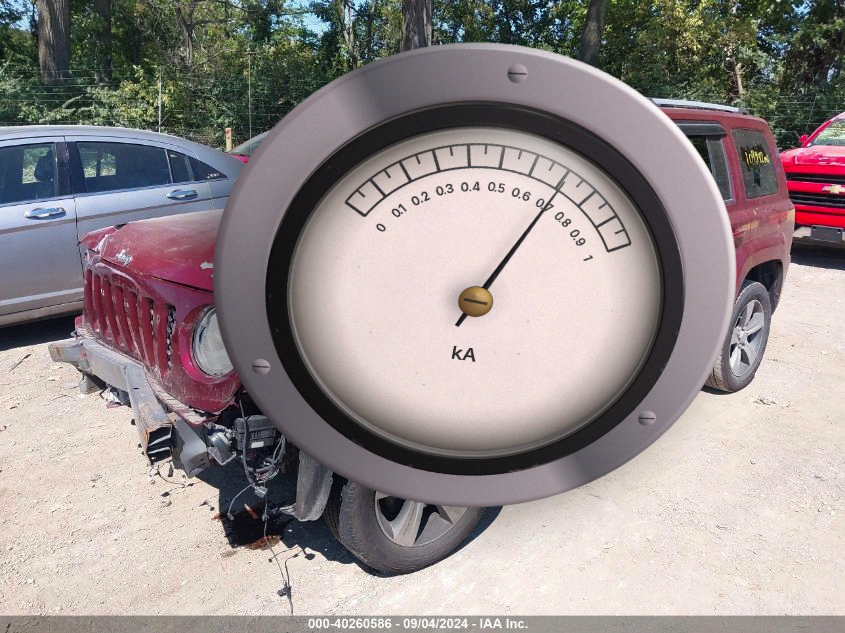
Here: 0.7 kA
